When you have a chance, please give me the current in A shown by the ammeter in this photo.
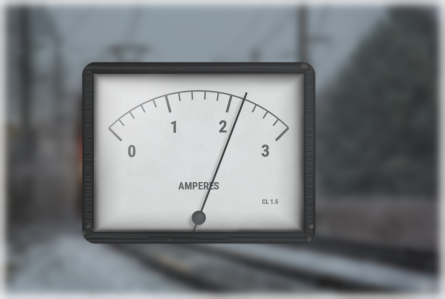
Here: 2.2 A
